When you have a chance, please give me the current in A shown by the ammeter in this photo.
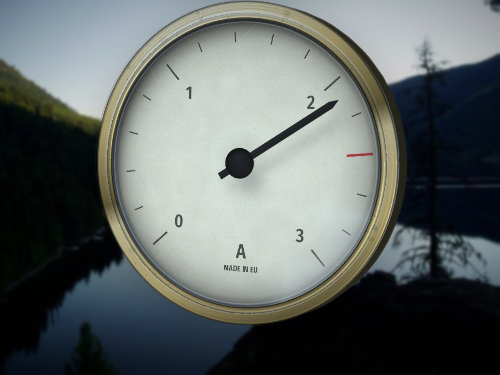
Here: 2.1 A
